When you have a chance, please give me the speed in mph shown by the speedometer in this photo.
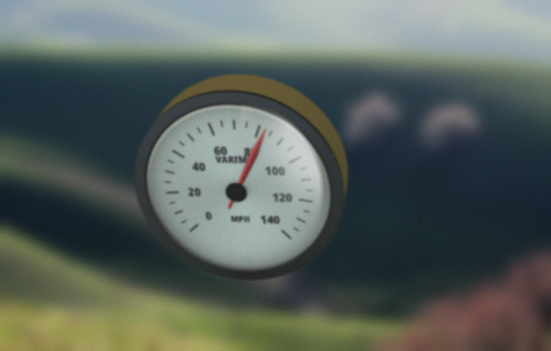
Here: 82.5 mph
